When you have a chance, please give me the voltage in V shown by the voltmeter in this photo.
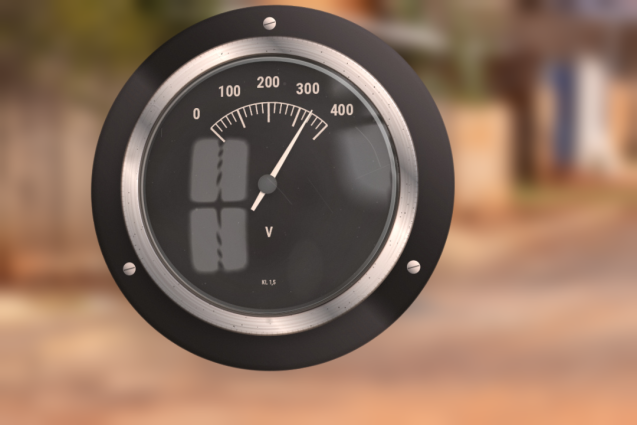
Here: 340 V
